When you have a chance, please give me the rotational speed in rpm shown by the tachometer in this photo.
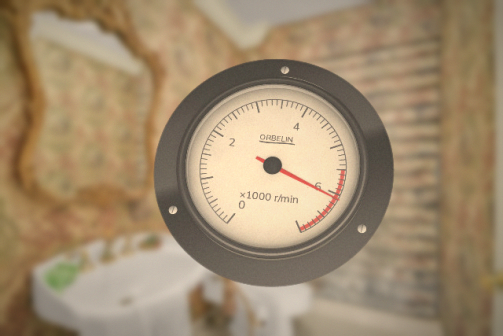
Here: 6100 rpm
